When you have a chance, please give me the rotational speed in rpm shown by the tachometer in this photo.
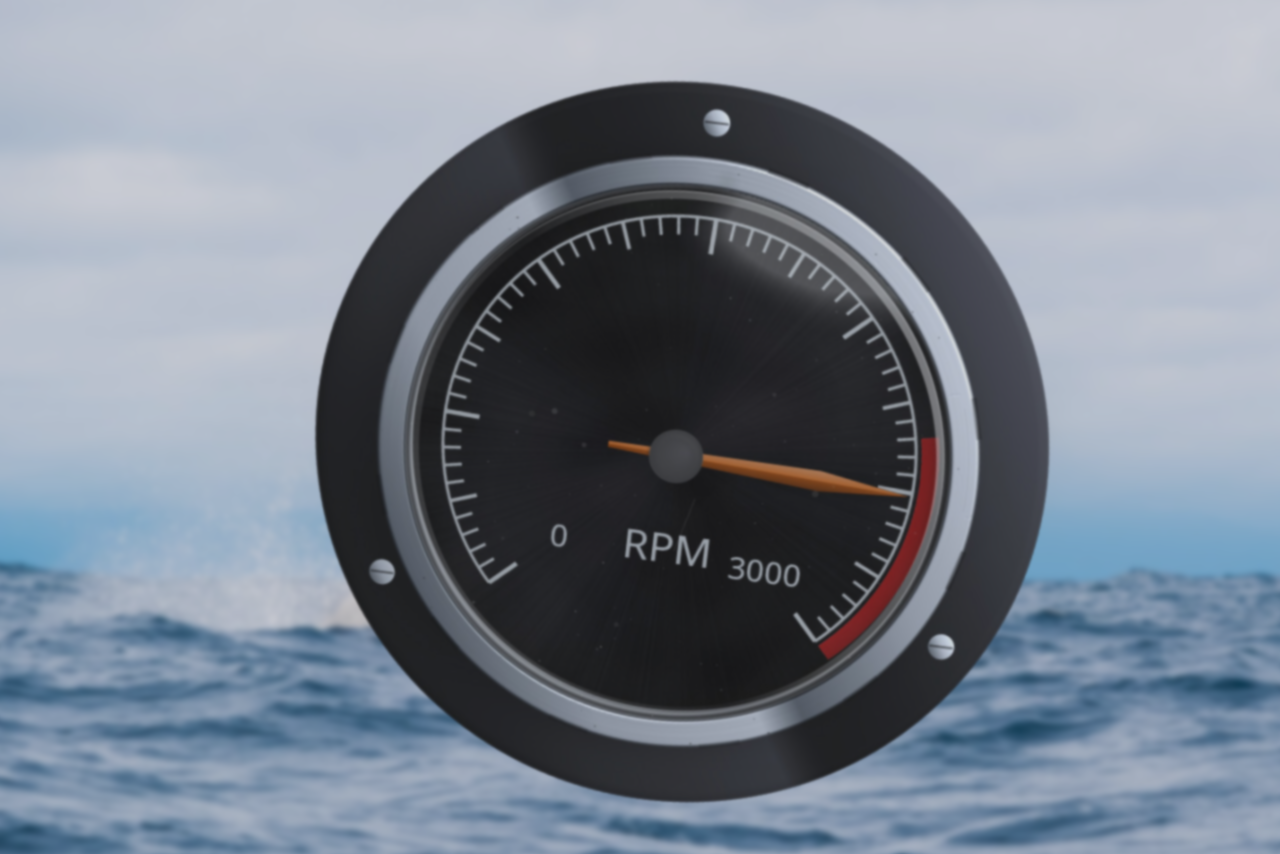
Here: 2500 rpm
